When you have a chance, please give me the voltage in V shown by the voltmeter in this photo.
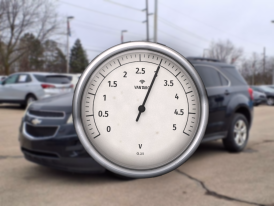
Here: 3 V
